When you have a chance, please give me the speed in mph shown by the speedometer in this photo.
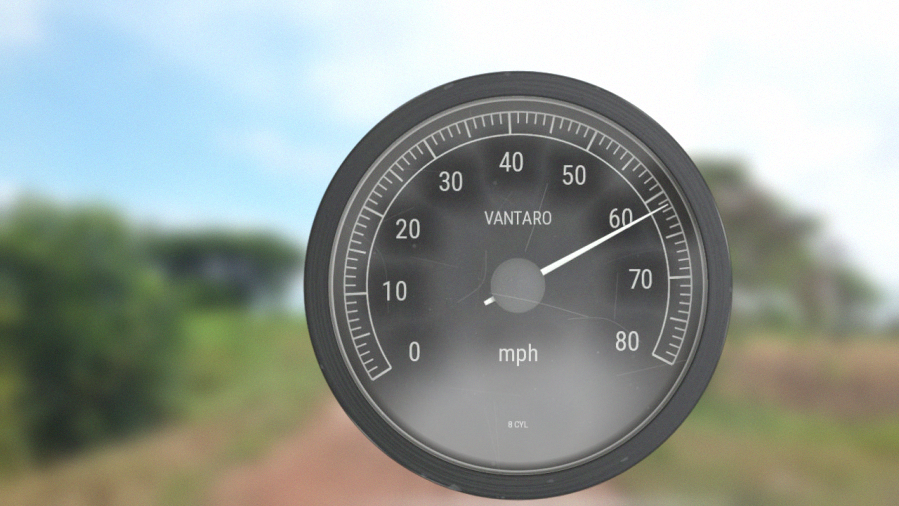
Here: 61.5 mph
